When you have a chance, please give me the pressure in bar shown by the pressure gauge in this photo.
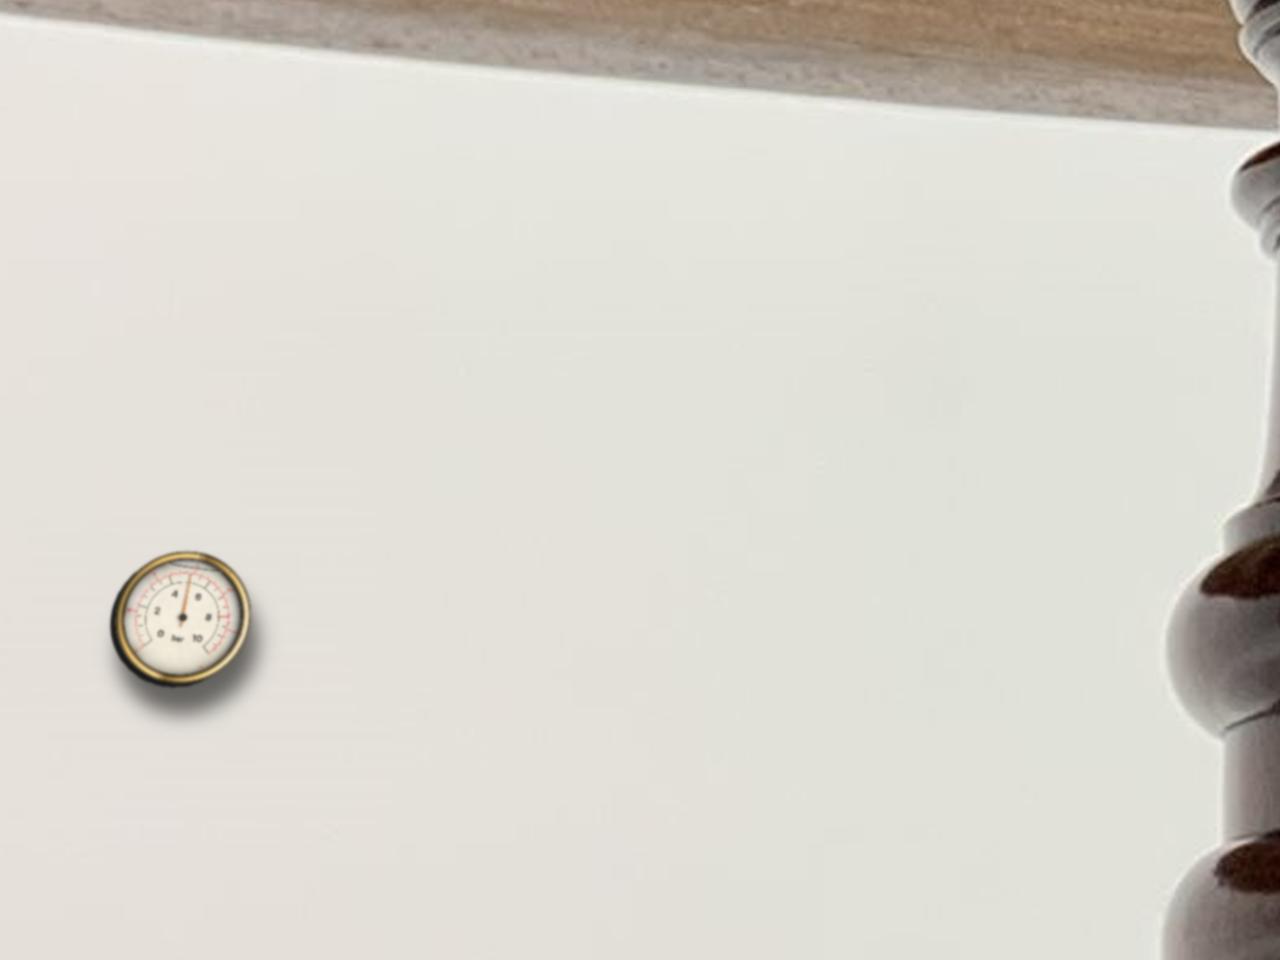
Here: 5 bar
